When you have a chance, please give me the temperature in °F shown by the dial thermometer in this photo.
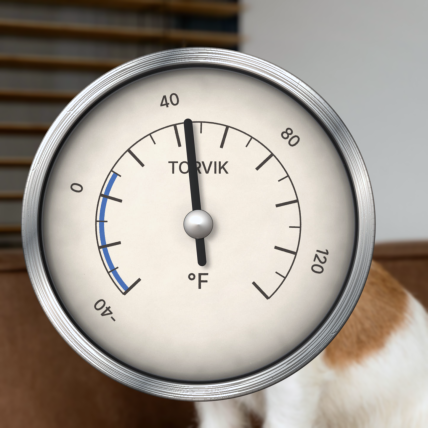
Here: 45 °F
